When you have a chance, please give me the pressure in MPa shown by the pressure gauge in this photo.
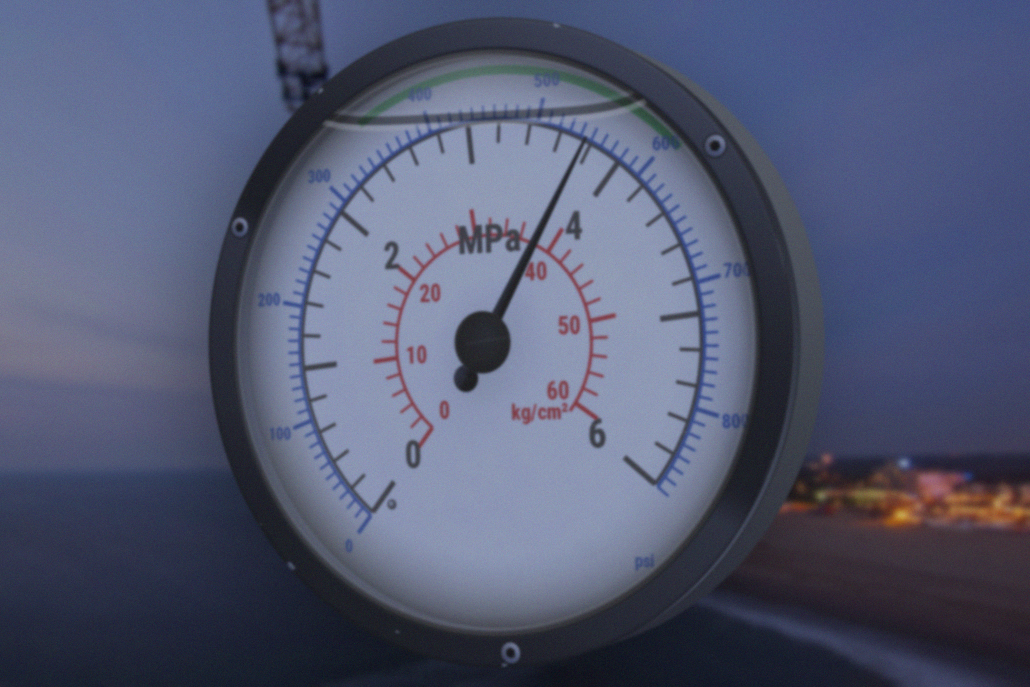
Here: 3.8 MPa
